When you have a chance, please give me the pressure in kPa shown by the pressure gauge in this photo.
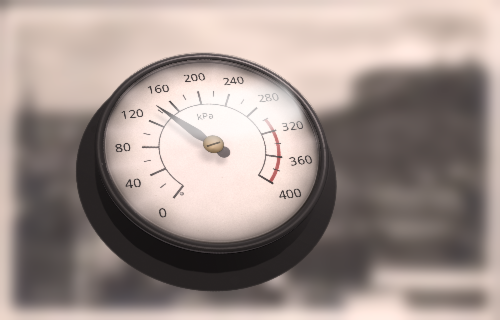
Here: 140 kPa
